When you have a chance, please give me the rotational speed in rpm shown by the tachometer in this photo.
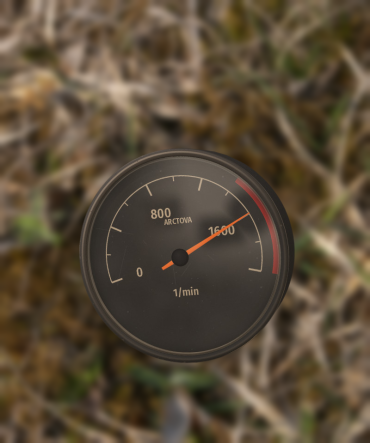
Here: 1600 rpm
